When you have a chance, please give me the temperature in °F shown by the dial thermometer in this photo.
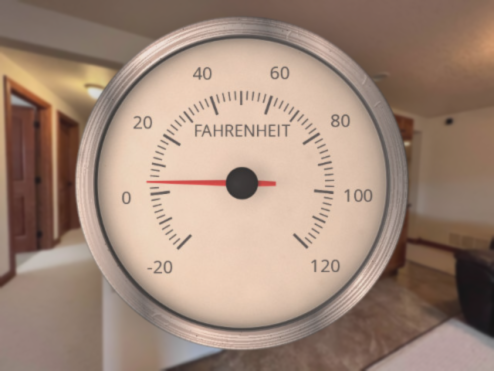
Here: 4 °F
